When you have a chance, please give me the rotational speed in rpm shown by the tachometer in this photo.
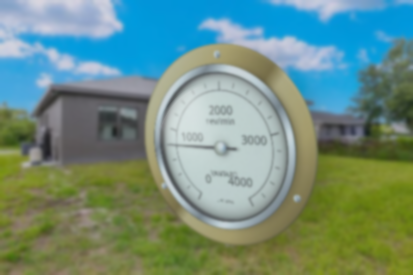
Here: 800 rpm
